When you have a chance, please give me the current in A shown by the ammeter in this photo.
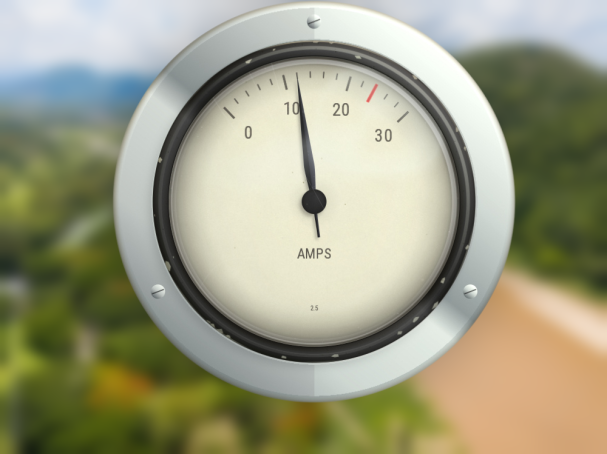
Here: 12 A
